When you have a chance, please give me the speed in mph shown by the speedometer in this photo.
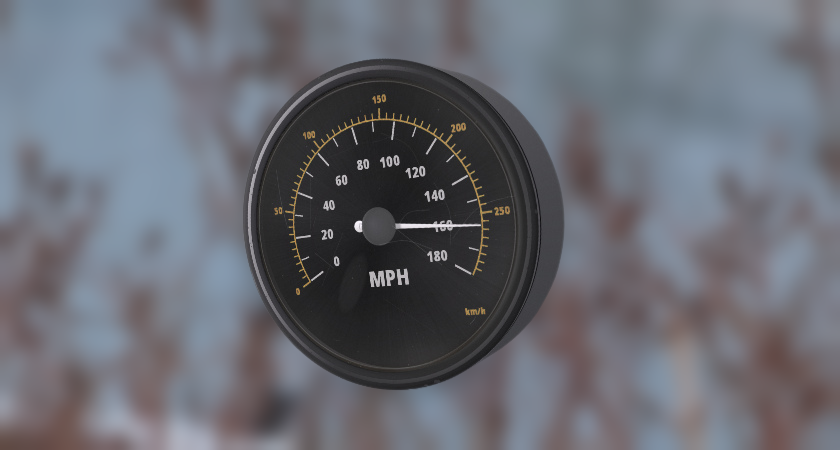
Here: 160 mph
